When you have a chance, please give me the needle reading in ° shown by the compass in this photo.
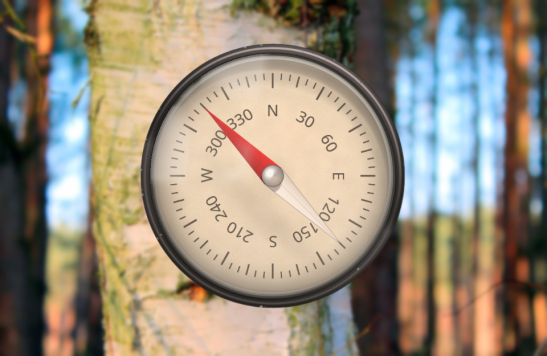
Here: 315 °
